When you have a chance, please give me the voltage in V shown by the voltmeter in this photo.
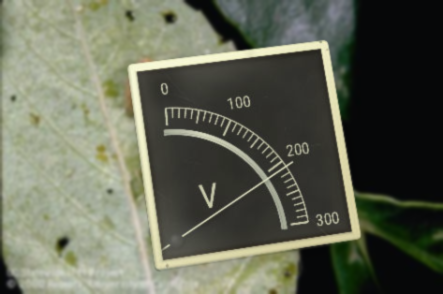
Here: 210 V
